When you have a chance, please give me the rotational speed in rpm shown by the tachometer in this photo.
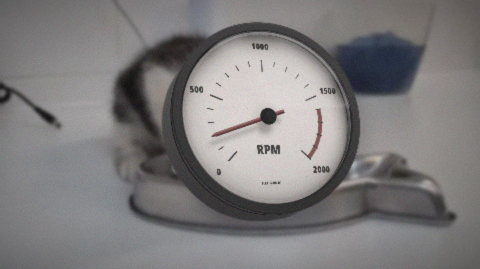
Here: 200 rpm
